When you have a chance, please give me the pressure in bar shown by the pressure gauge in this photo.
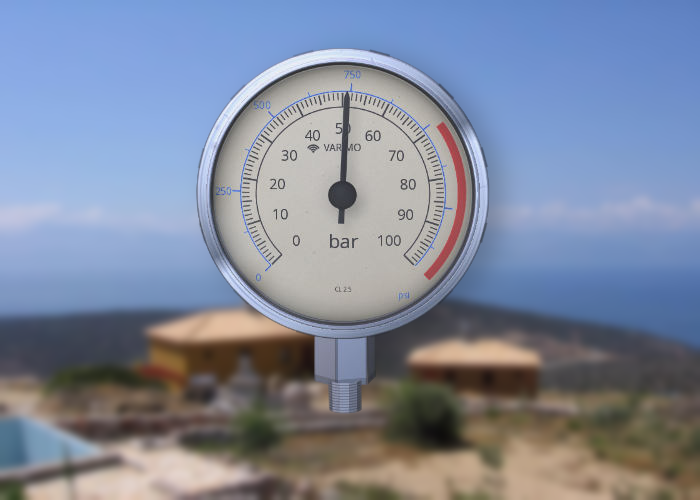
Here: 51 bar
